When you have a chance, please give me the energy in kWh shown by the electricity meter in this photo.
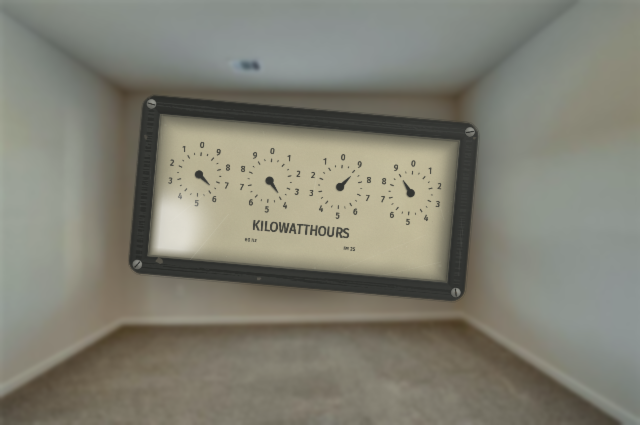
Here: 6389 kWh
